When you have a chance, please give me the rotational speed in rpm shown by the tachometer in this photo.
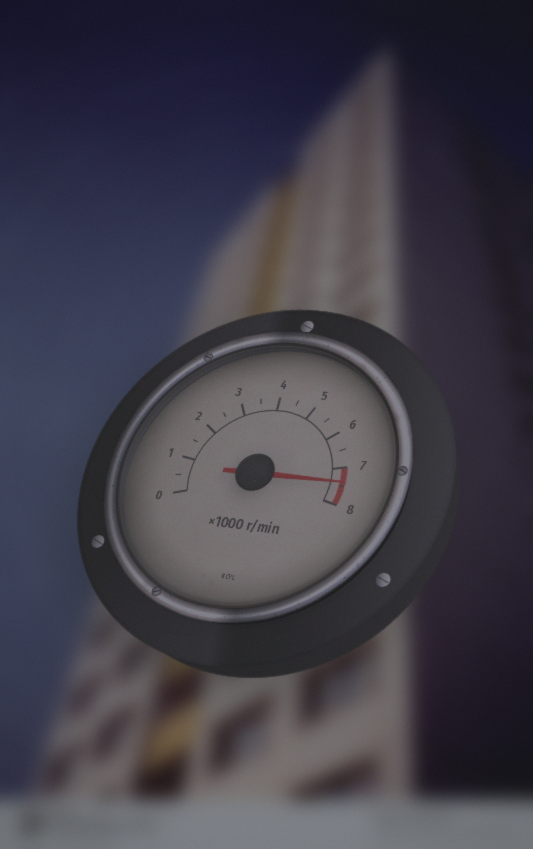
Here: 7500 rpm
